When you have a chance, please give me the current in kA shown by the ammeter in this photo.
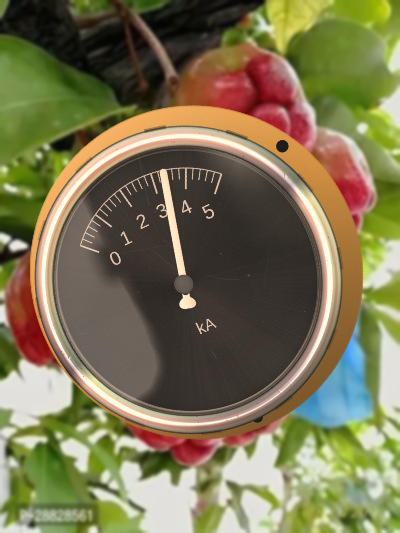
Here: 3.4 kA
